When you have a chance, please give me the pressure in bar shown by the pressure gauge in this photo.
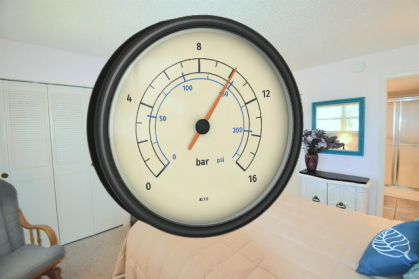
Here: 10 bar
